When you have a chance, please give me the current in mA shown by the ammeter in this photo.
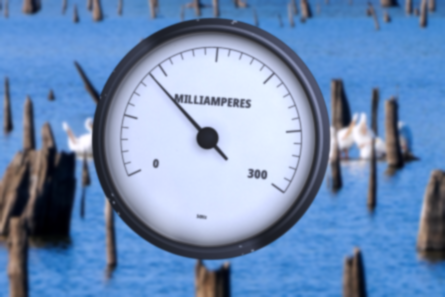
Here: 90 mA
